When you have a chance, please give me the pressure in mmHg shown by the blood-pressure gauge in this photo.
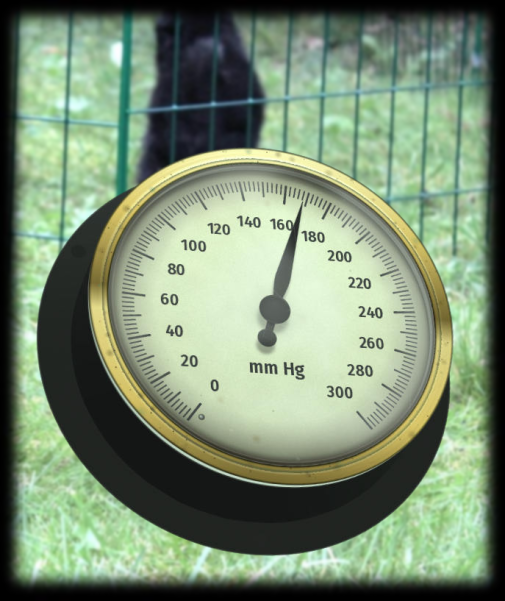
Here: 168 mmHg
